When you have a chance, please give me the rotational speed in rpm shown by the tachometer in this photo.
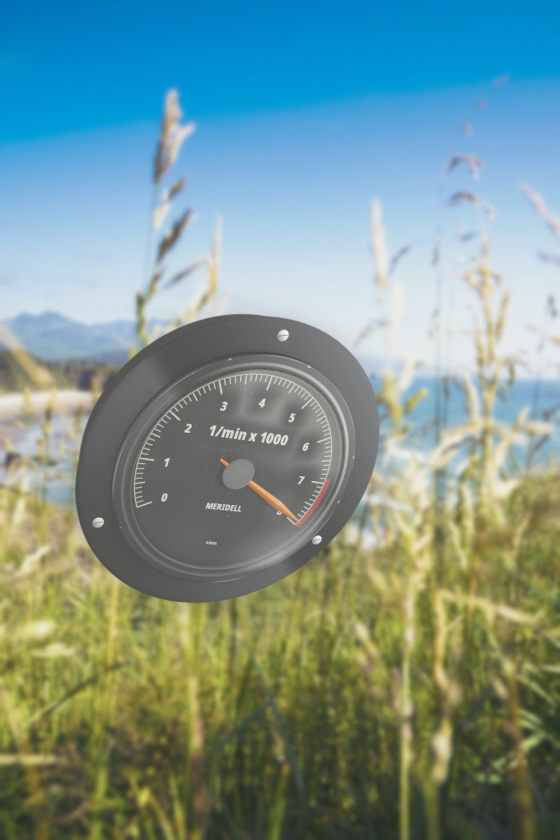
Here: 7900 rpm
